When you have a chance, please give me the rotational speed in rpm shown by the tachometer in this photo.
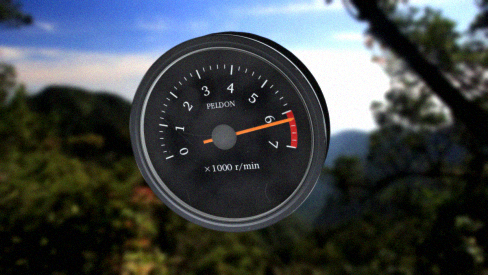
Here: 6200 rpm
